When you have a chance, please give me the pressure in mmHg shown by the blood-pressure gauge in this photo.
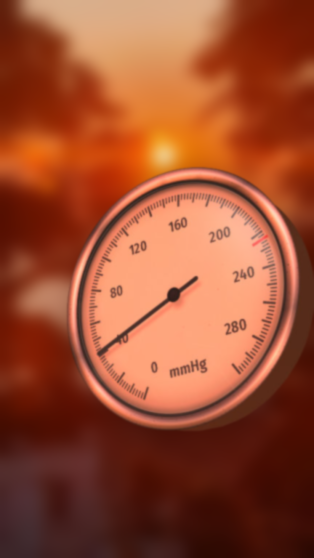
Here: 40 mmHg
